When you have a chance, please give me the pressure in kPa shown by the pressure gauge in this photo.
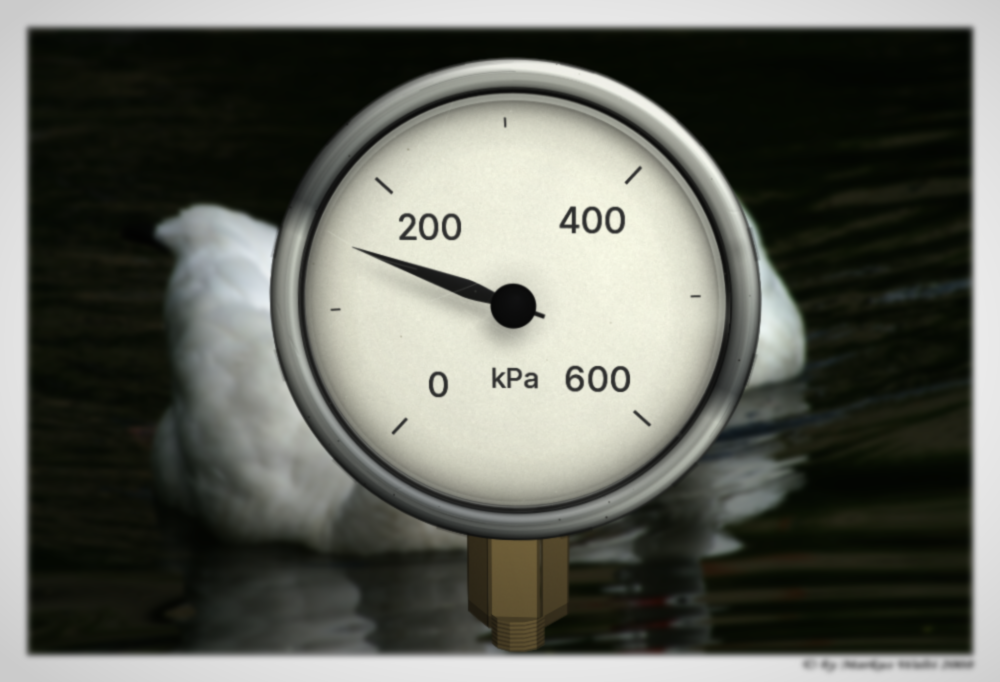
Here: 150 kPa
